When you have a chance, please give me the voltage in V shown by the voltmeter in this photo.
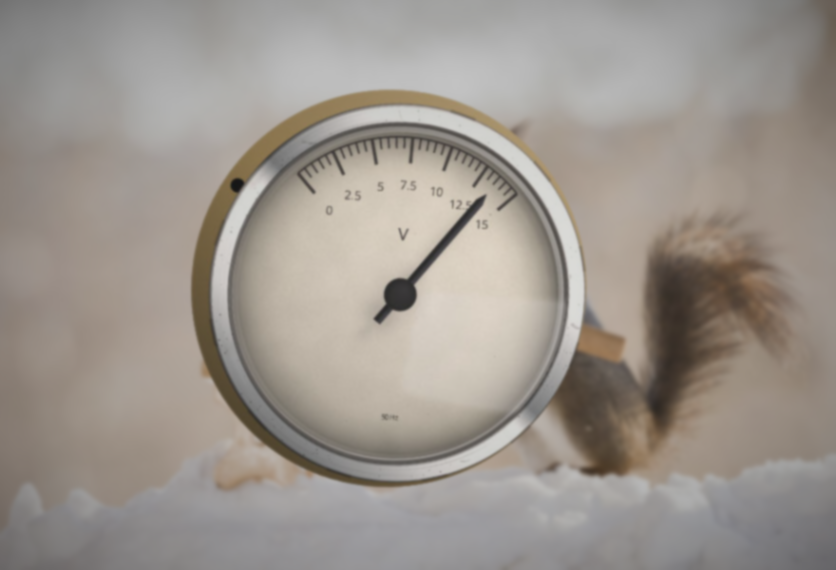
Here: 13.5 V
